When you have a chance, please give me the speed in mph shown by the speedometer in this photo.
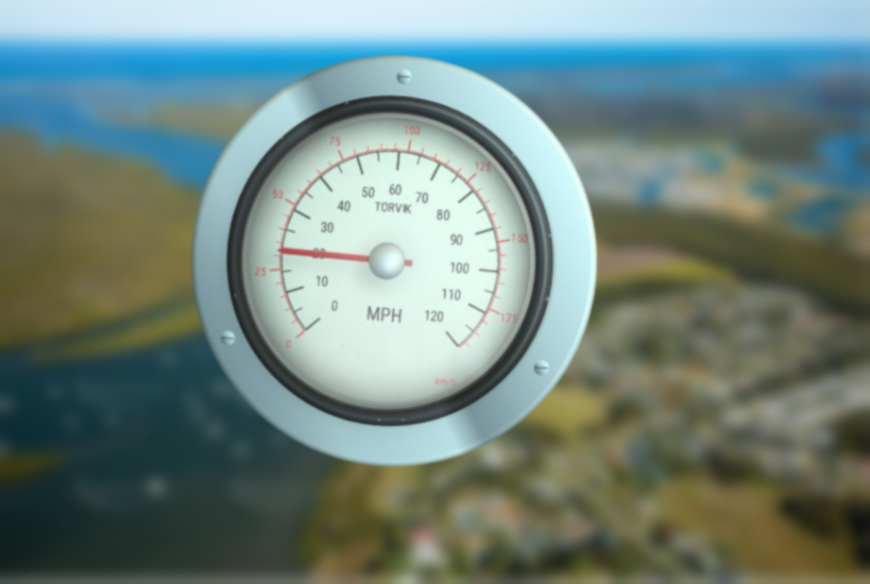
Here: 20 mph
